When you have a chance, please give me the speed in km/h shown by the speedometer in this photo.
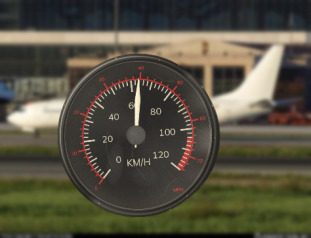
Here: 64 km/h
